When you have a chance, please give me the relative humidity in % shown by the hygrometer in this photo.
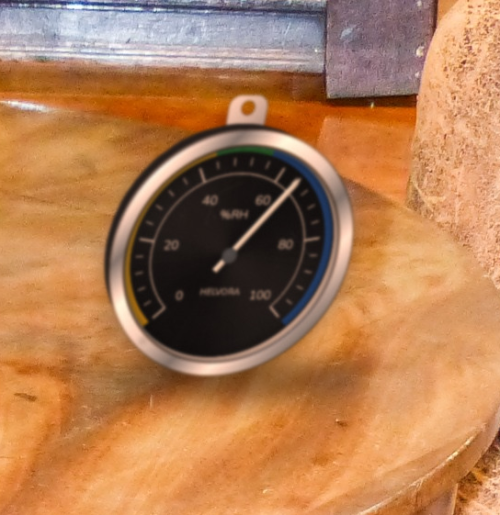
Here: 64 %
